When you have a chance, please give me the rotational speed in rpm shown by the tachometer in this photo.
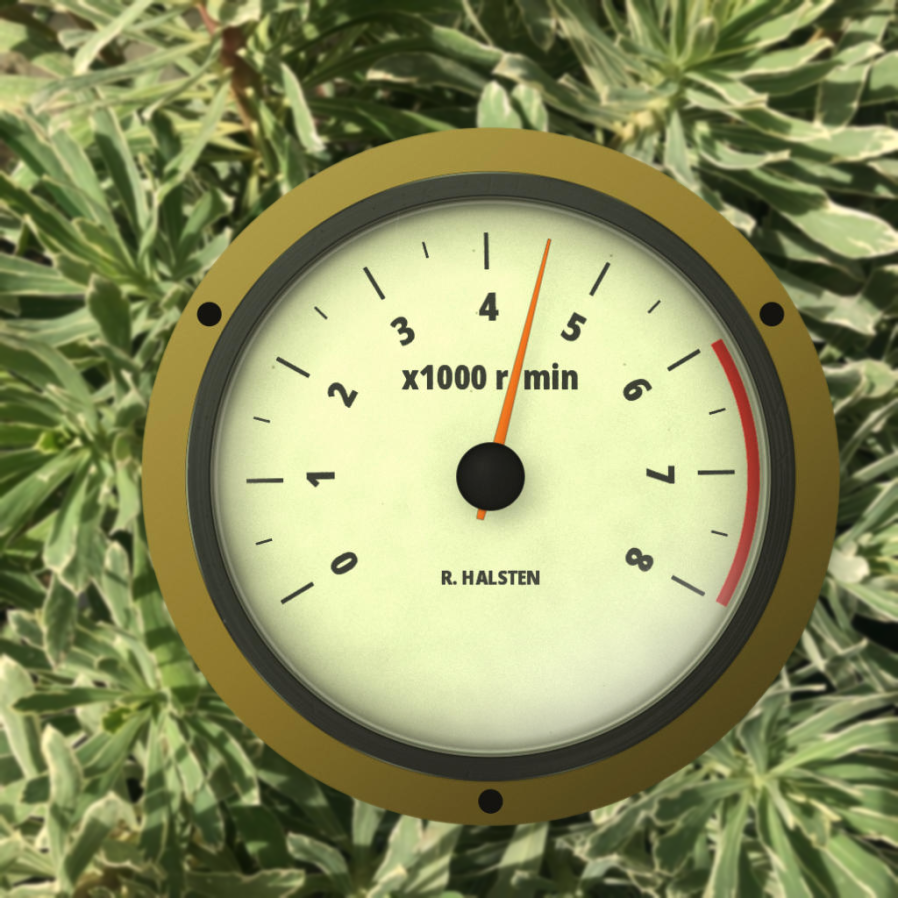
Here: 4500 rpm
